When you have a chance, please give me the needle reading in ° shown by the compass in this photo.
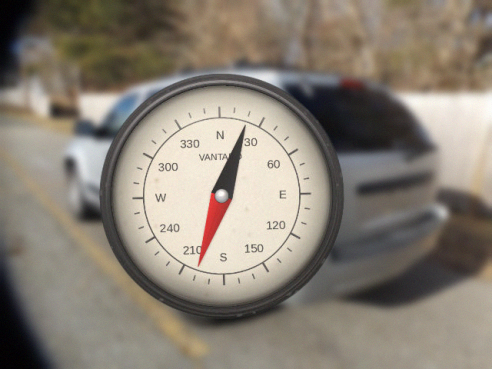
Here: 200 °
